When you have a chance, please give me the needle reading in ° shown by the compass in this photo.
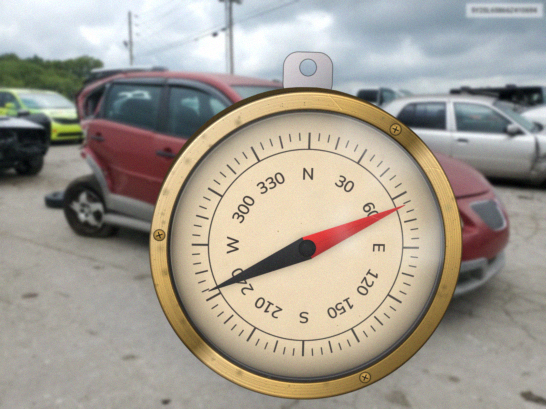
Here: 65 °
